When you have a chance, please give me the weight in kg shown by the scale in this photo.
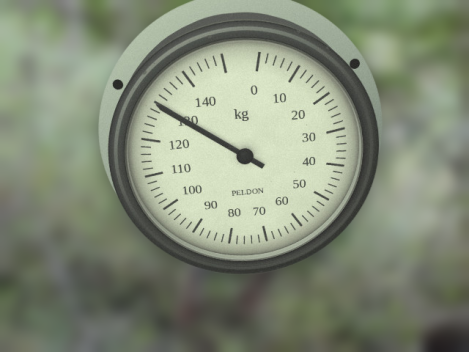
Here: 130 kg
